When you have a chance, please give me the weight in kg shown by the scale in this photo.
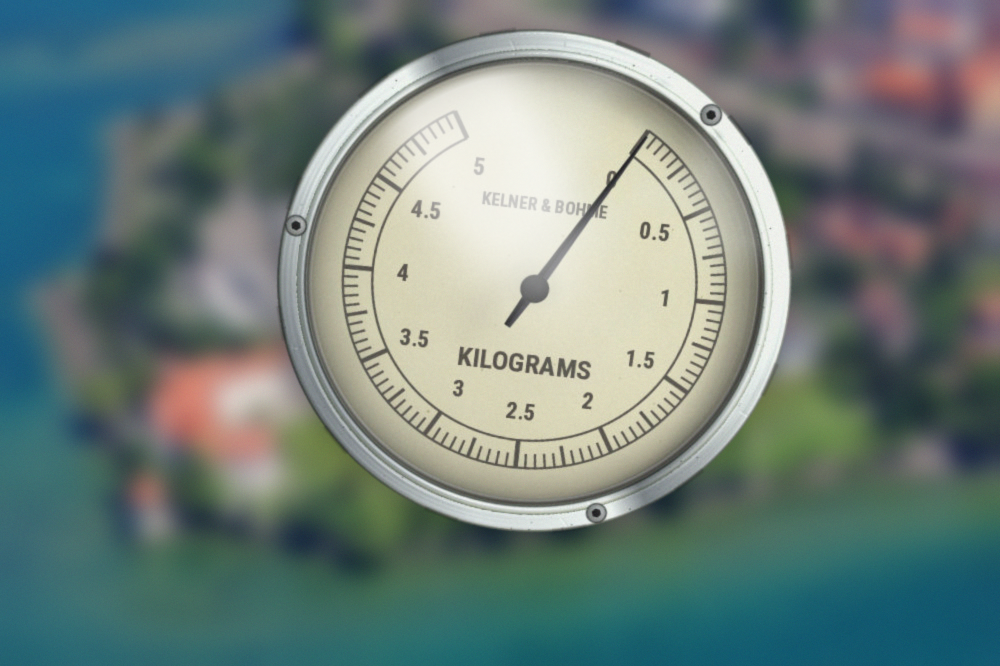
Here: 0 kg
